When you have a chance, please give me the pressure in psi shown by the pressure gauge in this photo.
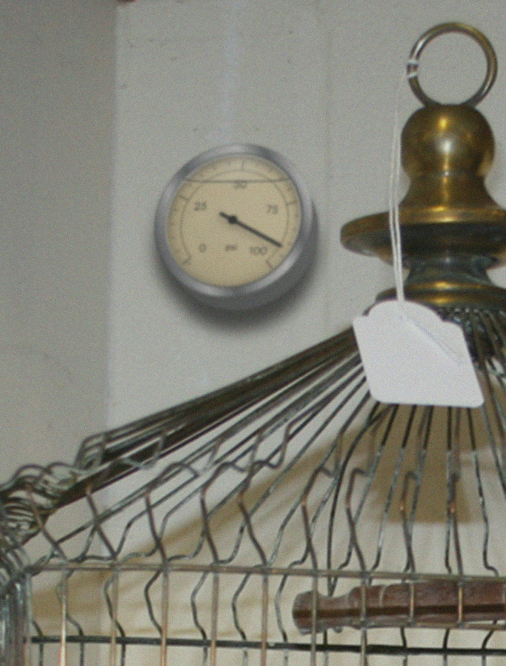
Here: 92.5 psi
